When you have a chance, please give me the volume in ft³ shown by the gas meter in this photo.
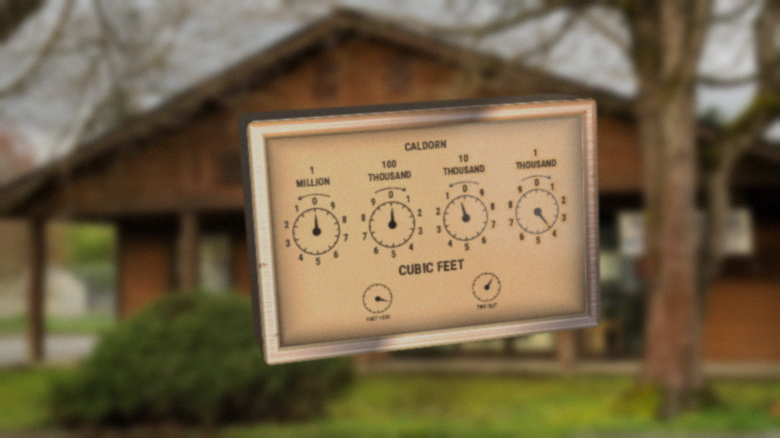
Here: 400 ft³
